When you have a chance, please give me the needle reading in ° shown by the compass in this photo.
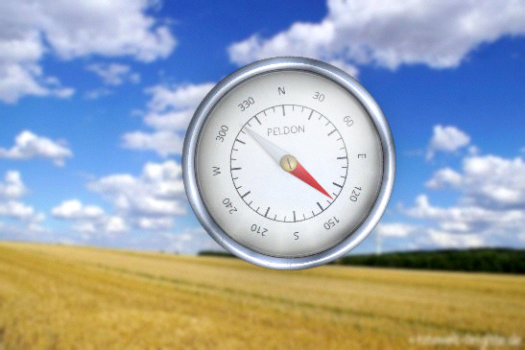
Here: 135 °
